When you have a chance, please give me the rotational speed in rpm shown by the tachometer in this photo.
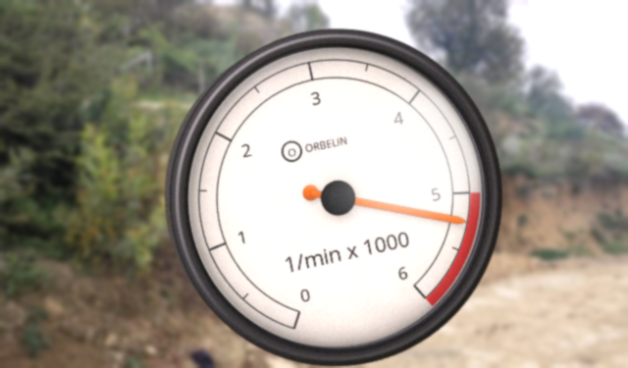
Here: 5250 rpm
